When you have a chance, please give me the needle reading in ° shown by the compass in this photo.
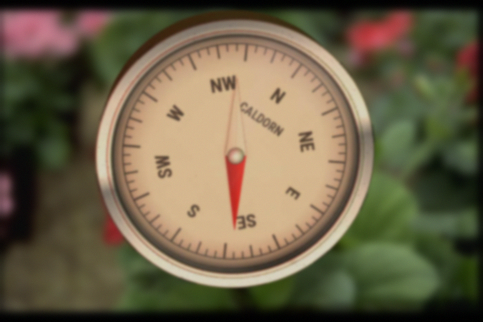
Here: 145 °
